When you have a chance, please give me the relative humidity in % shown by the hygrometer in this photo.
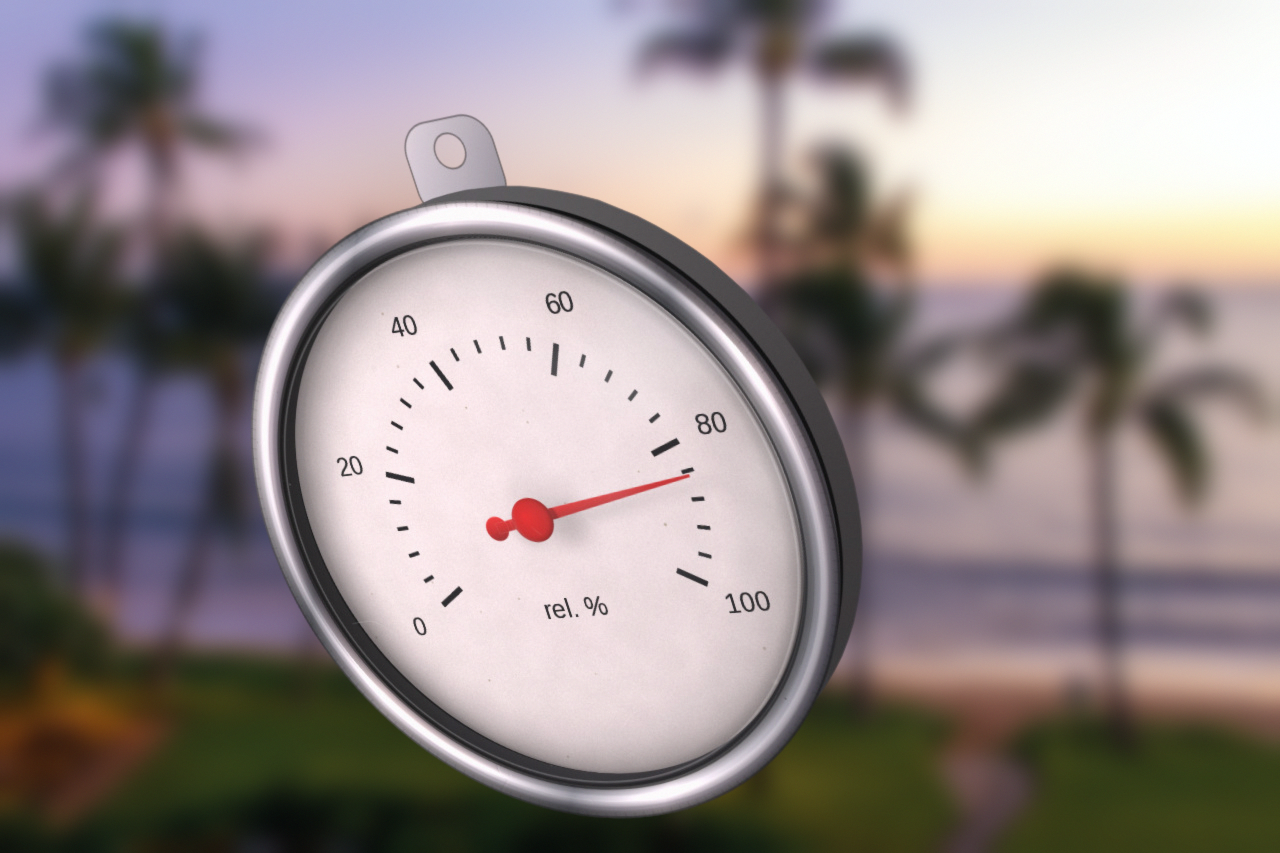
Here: 84 %
